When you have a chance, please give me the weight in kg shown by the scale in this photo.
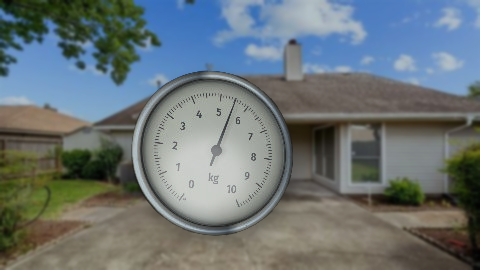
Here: 5.5 kg
